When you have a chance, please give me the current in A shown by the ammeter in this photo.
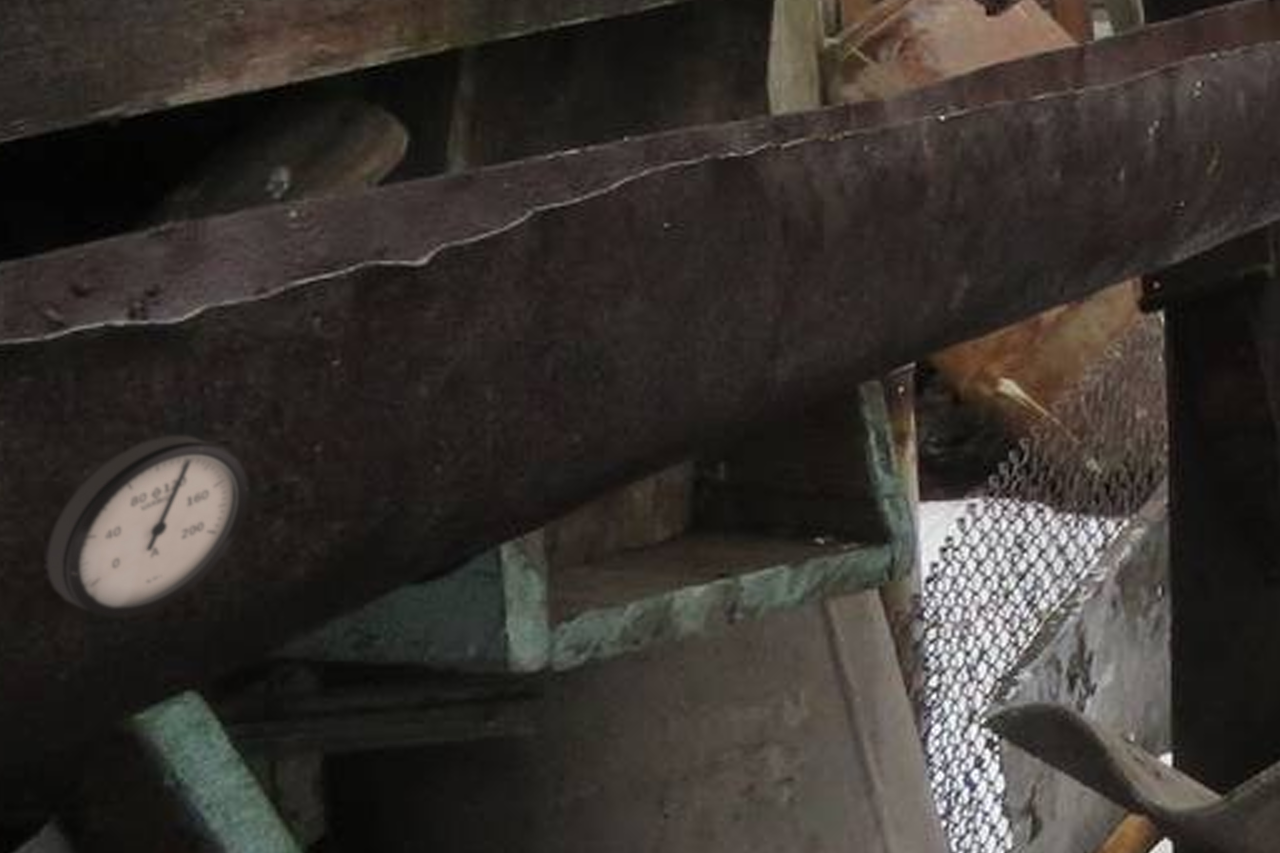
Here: 120 A
